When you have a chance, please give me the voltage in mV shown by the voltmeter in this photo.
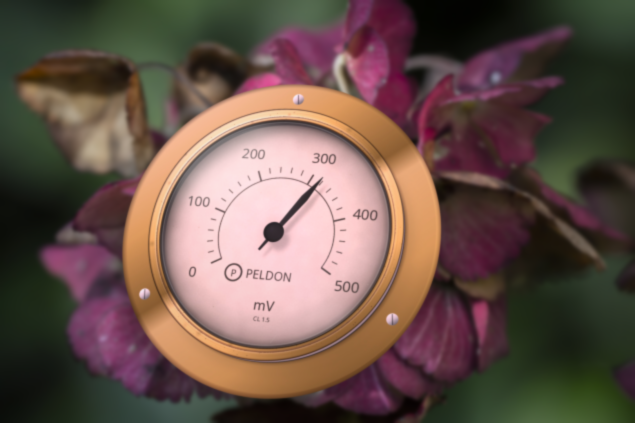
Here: 320 mV
